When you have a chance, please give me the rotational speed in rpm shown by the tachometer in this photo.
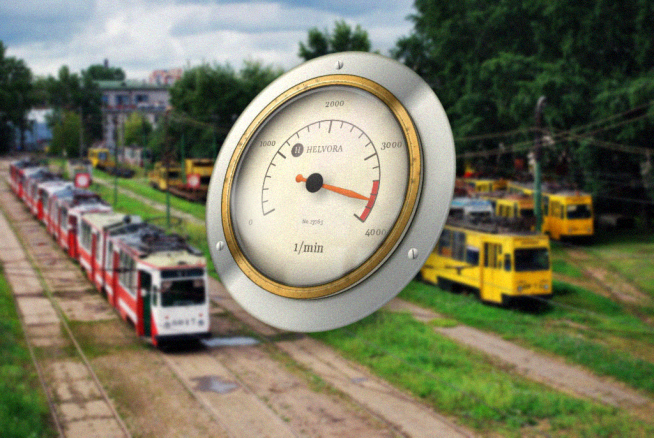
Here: 3700 rpm
